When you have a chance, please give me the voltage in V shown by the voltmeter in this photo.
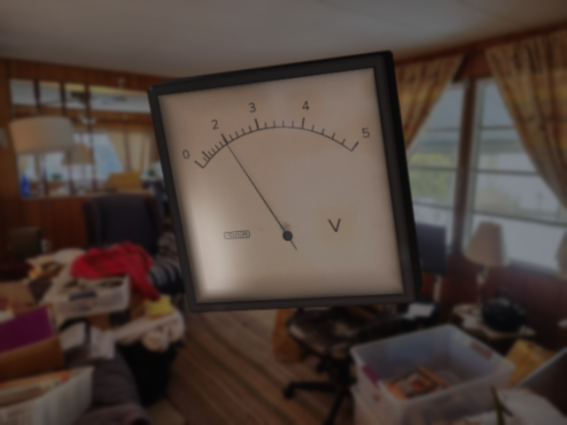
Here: 2 V
